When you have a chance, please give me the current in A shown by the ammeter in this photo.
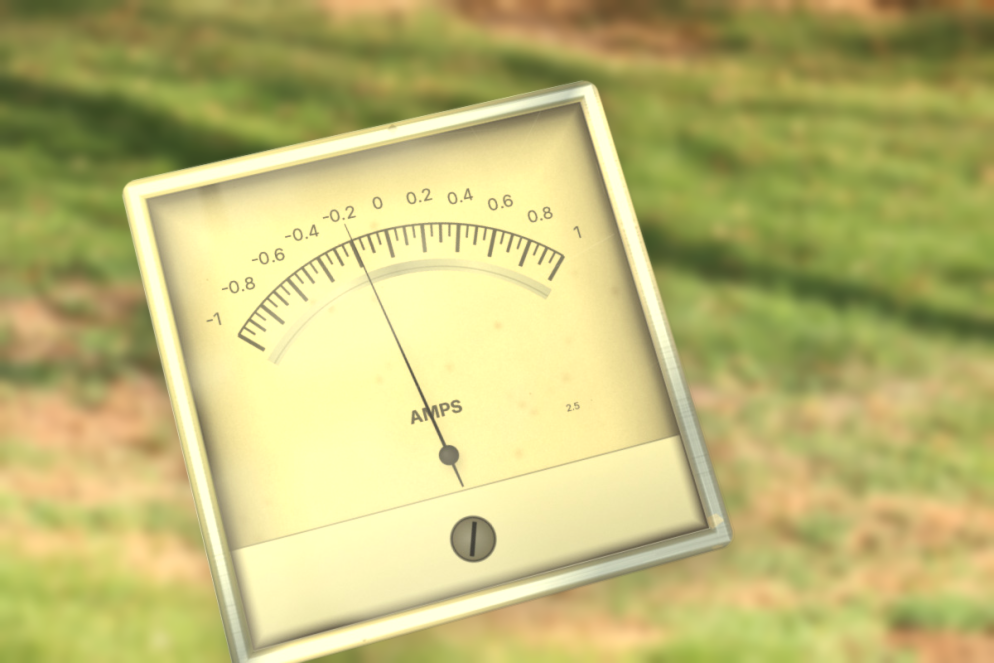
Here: -0.2 A
